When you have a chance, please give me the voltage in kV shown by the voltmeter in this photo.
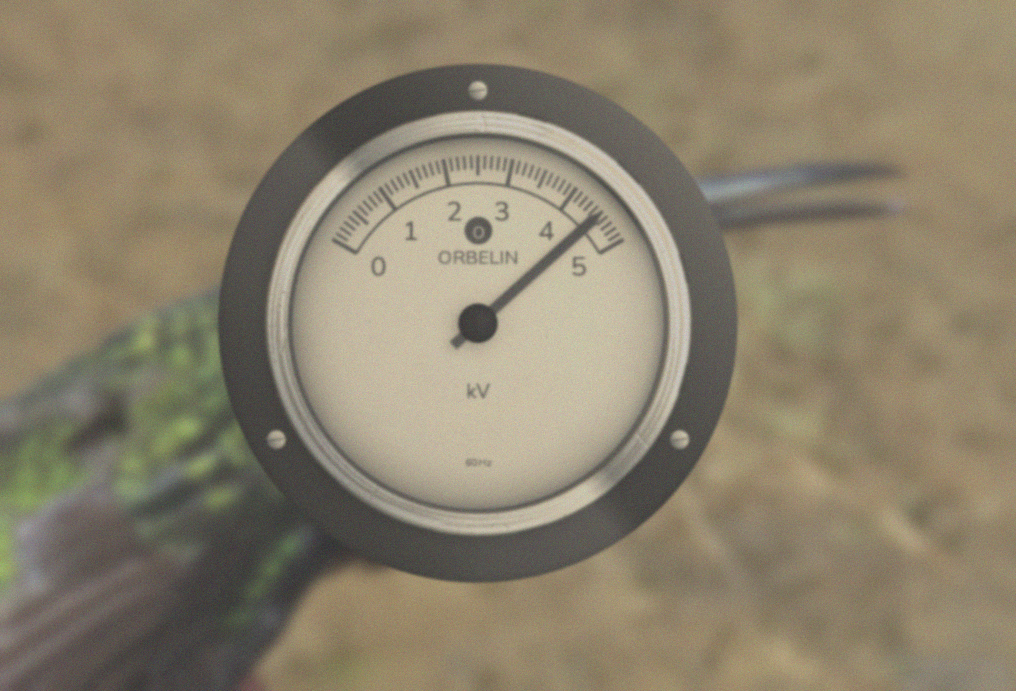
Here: 4.5 kV
